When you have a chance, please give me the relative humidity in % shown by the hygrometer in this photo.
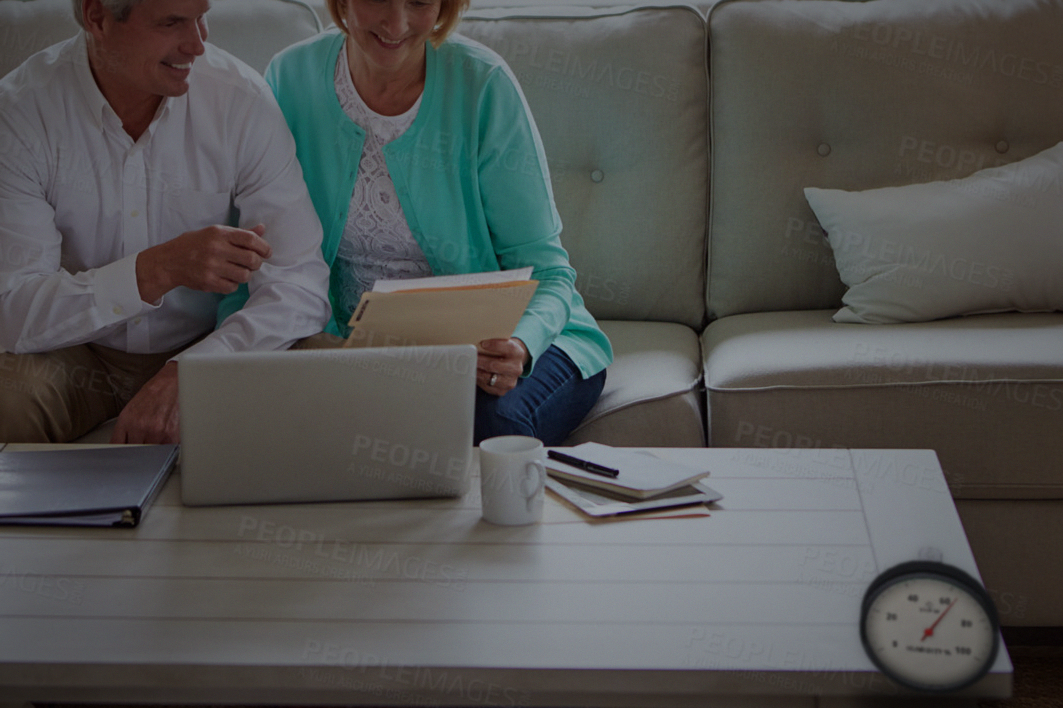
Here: 64 %
